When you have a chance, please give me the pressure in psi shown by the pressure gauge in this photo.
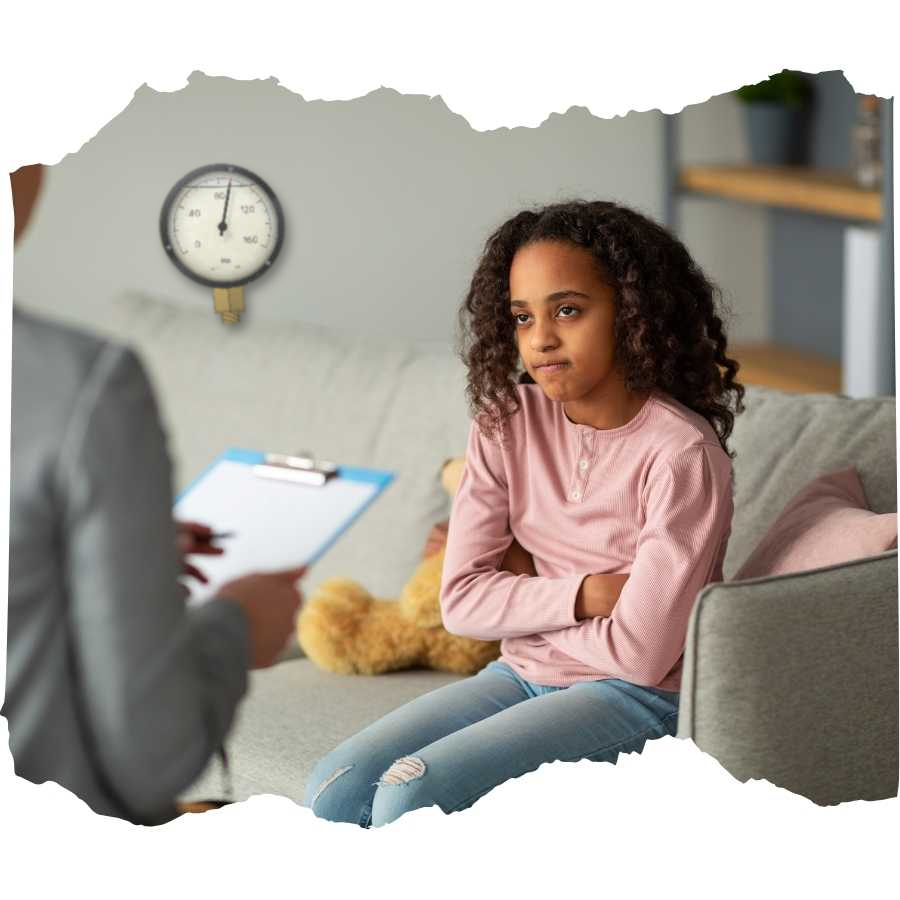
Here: 90 psi
